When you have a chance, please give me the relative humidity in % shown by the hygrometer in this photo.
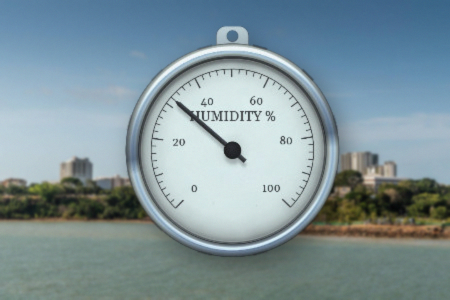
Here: 32 %
